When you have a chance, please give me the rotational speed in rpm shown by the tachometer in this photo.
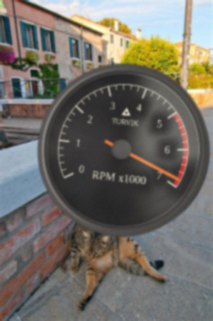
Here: 6800 rpm
